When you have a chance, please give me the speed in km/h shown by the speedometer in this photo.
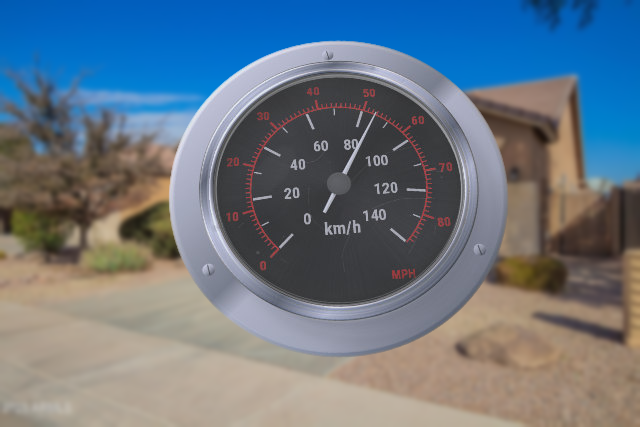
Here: 85 km/h
